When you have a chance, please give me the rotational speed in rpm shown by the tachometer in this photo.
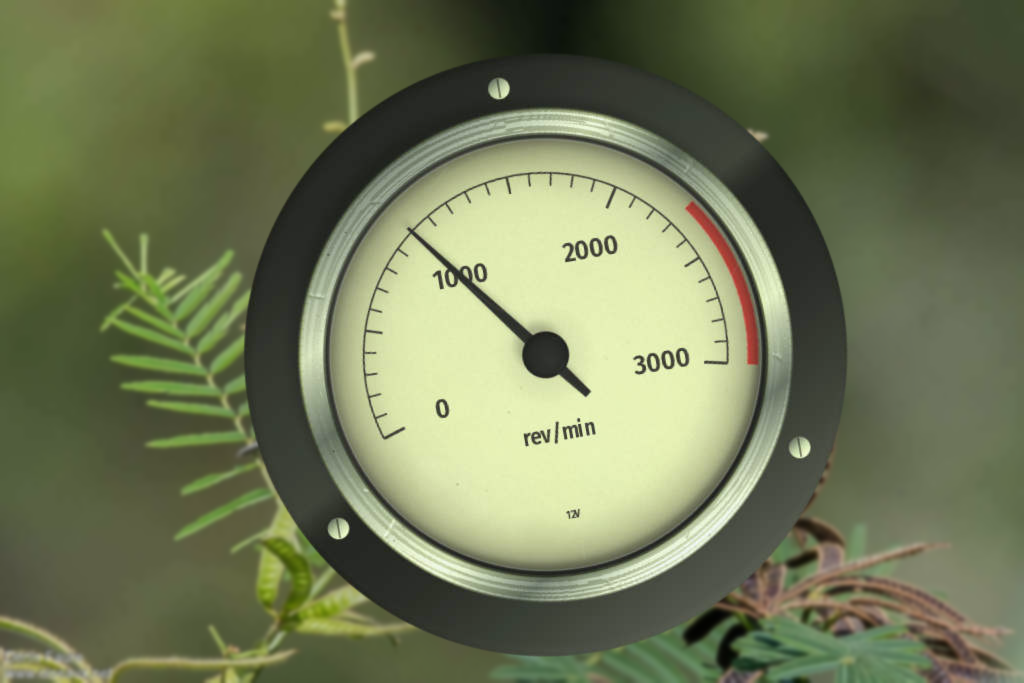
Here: 1000 rpm
